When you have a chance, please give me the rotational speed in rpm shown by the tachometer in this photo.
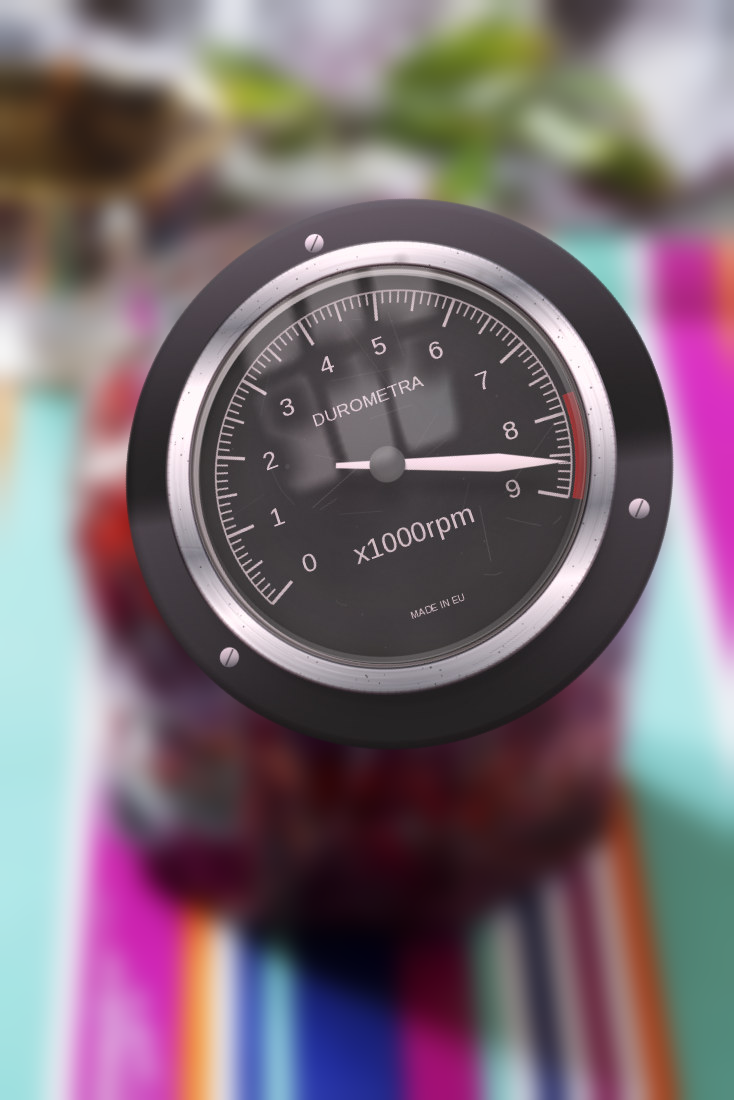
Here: 8600 rpm
